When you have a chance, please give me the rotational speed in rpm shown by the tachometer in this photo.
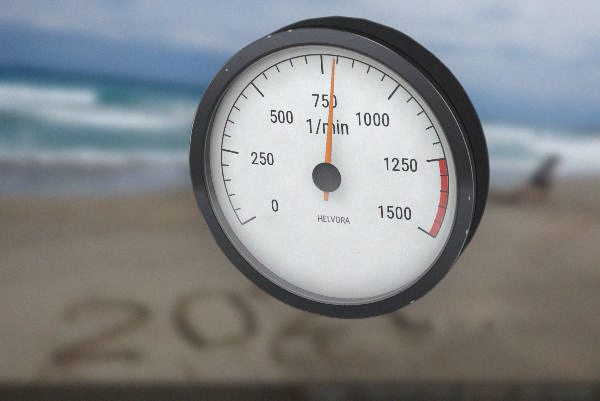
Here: 800 rpm
